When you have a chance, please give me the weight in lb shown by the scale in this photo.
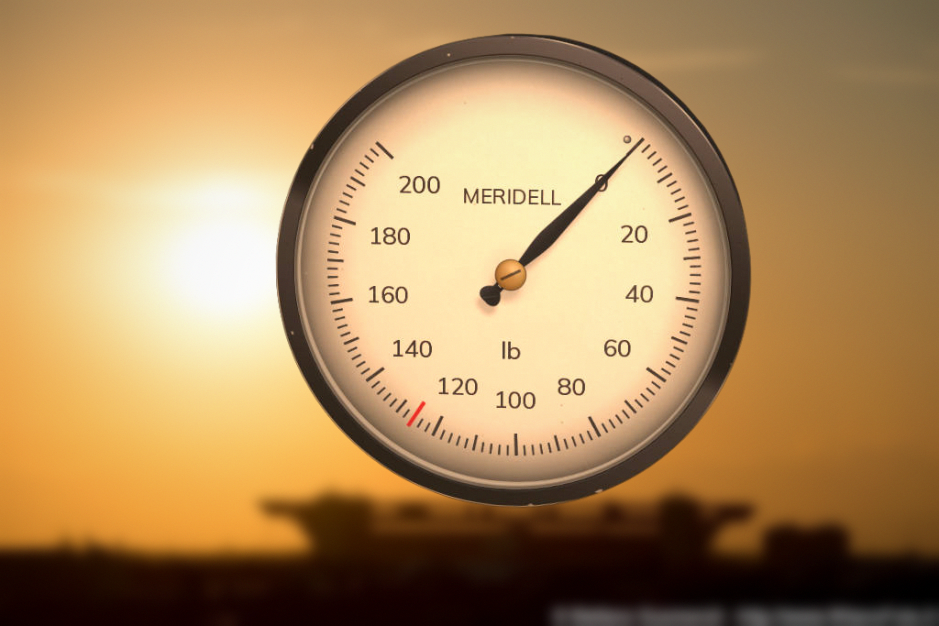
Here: 0 lb
